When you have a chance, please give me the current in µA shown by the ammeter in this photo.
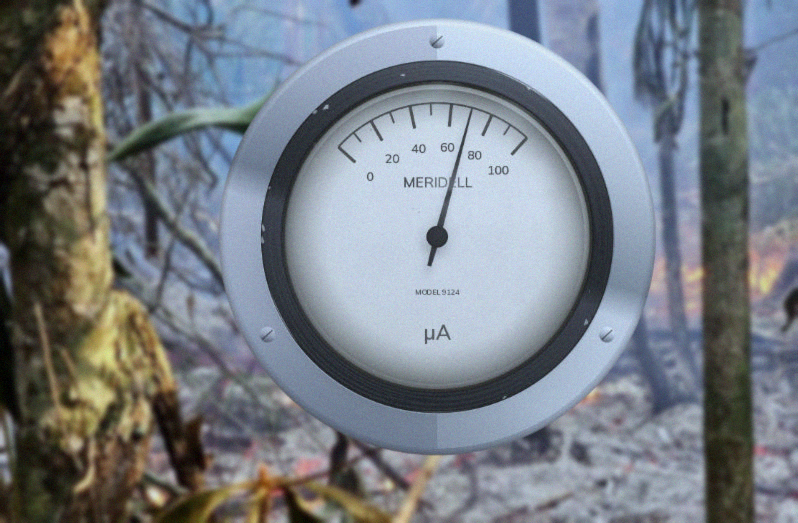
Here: 70 µA
